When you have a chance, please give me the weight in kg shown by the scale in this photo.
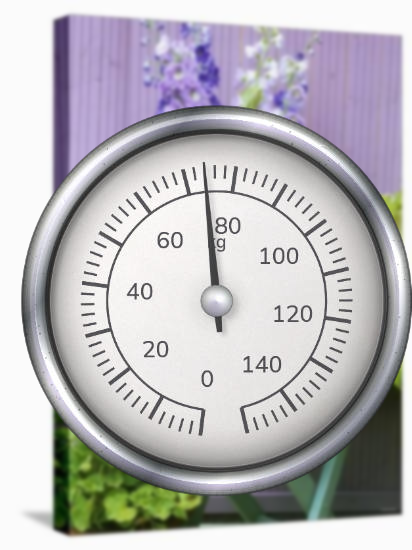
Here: 74 kg
